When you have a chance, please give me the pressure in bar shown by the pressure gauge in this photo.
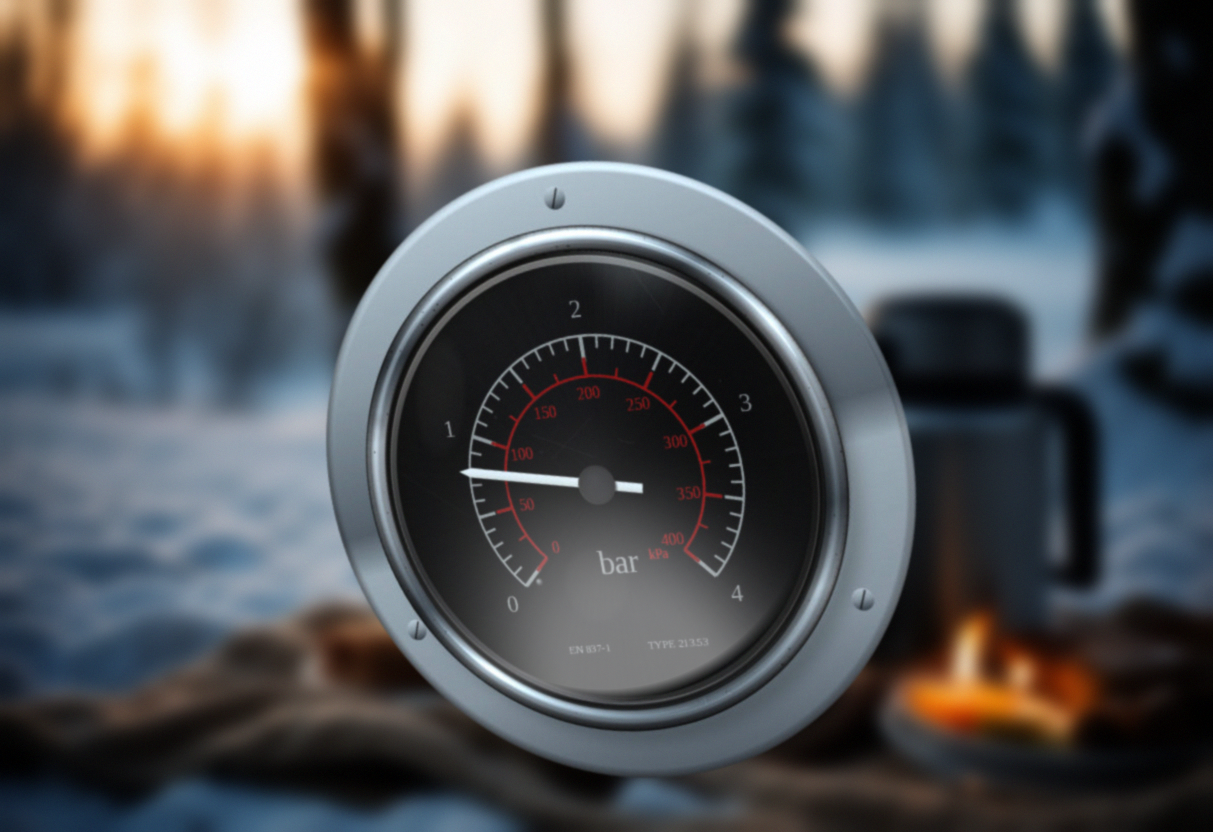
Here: 0.8 bar
